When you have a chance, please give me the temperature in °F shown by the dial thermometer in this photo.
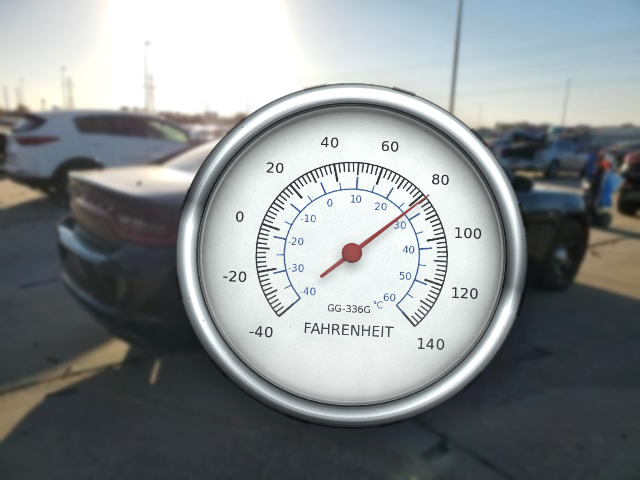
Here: 82 °F
